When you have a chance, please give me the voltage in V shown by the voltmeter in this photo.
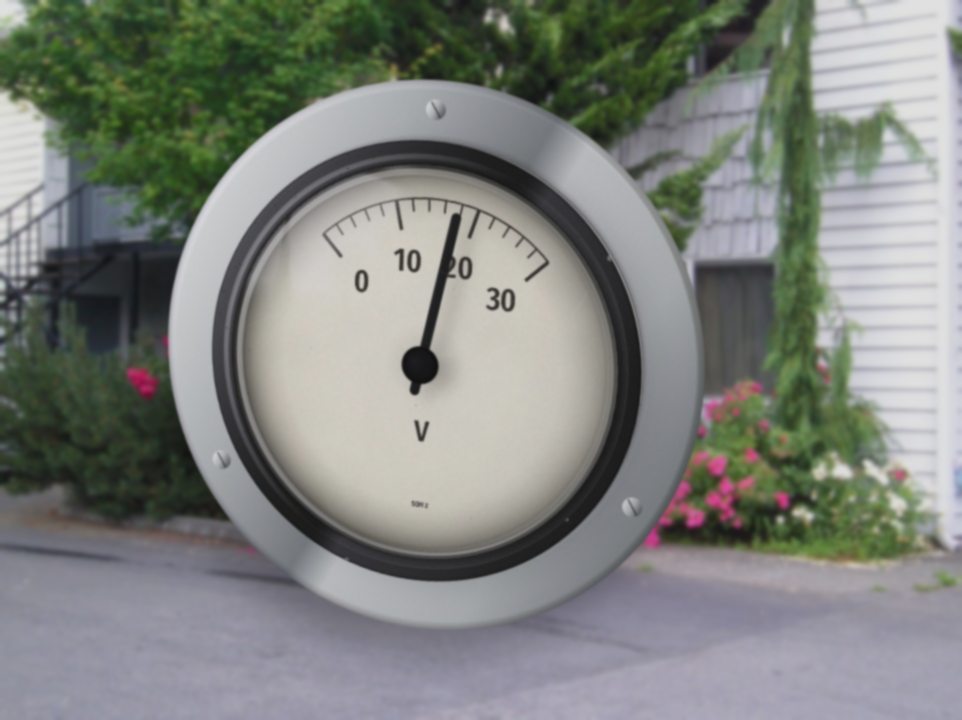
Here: 18 V
